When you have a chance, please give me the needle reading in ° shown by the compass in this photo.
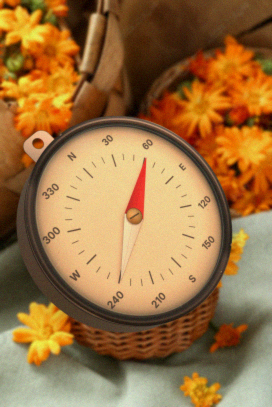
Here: 60 °
